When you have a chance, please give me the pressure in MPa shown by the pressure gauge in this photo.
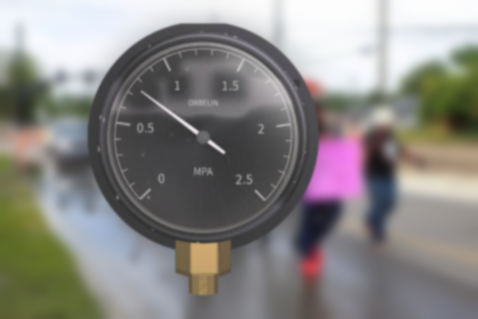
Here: 0.75 MPa
